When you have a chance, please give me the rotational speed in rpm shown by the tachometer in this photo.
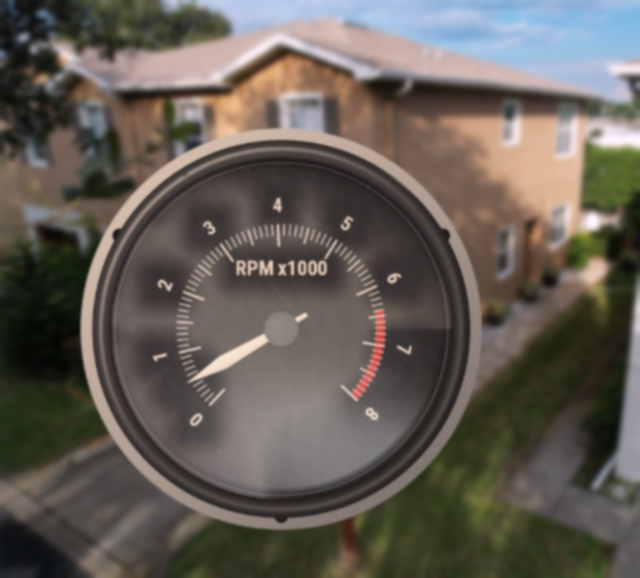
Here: 500 rpm
